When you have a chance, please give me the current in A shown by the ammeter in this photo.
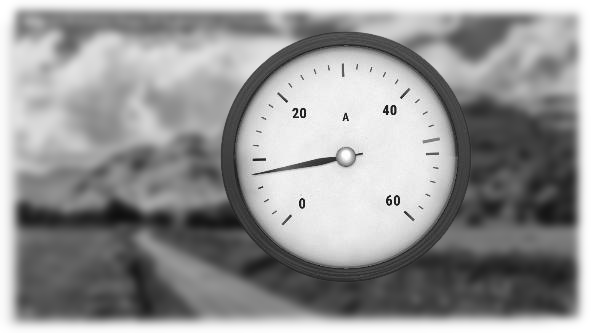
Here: 8 A
